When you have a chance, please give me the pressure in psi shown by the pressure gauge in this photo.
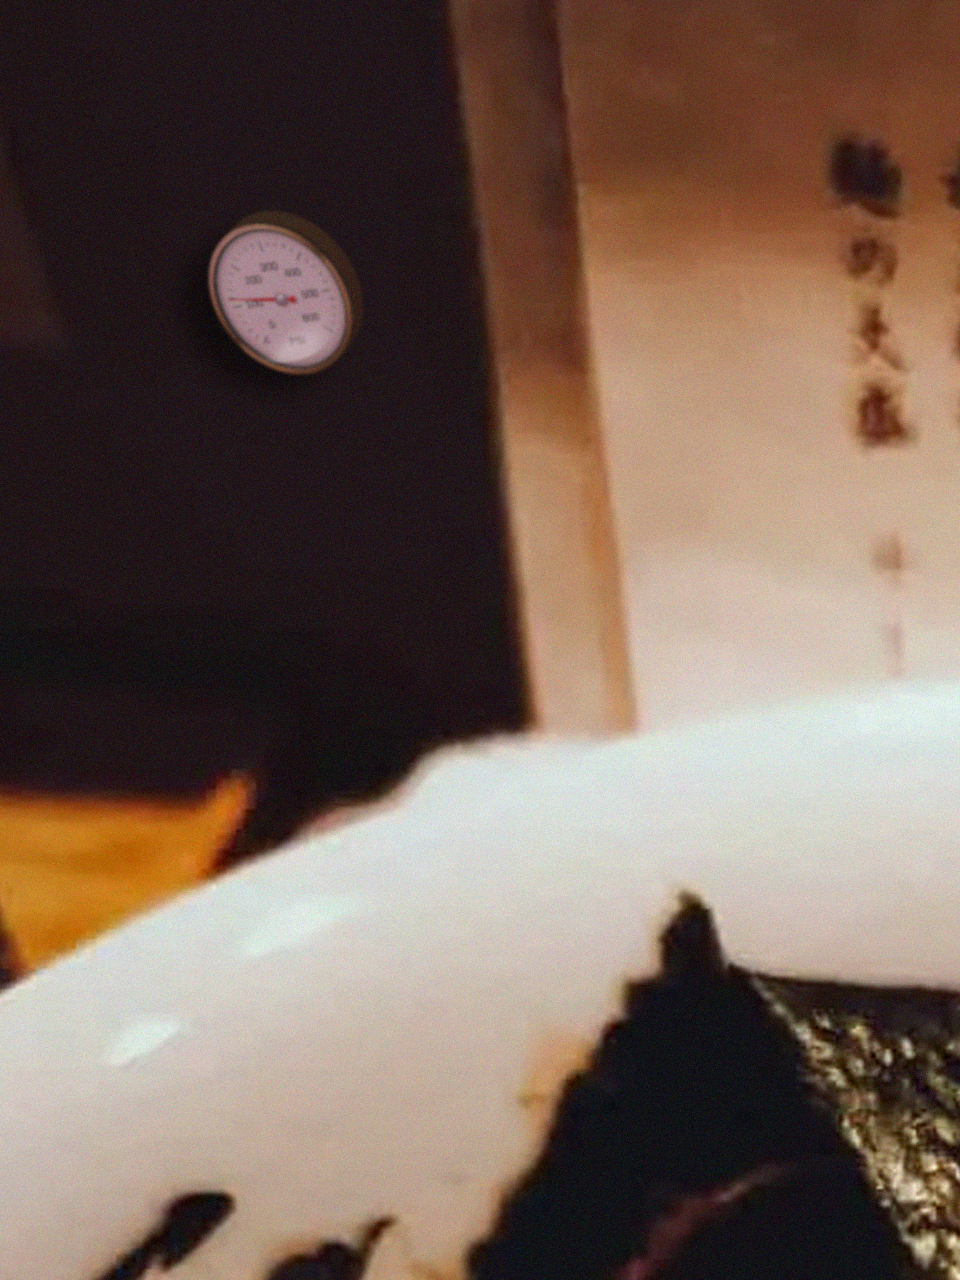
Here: 120 psi
